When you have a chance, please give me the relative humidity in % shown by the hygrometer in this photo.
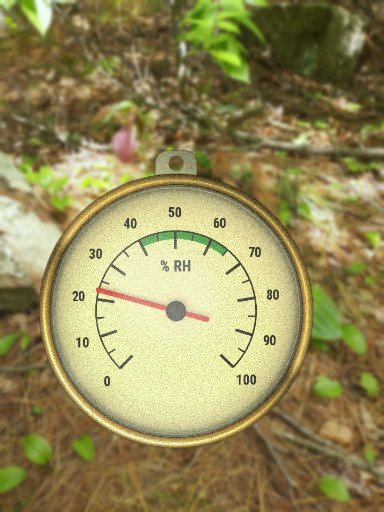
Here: 22.5 %
